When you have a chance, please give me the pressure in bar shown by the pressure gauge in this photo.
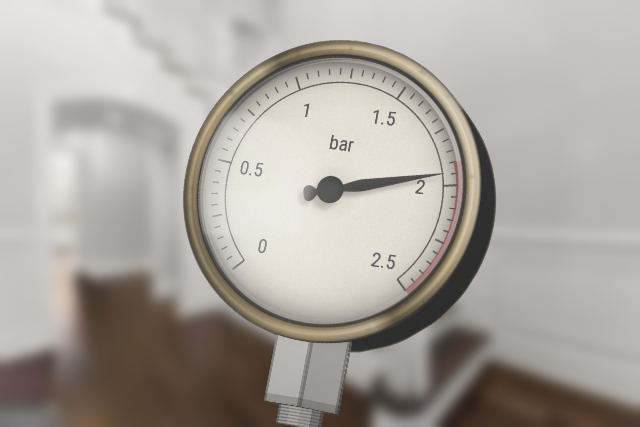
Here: 1.95 bar
